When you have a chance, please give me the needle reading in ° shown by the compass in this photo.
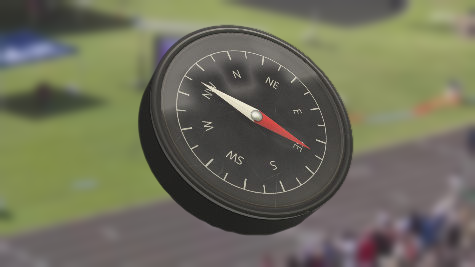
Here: 135 °
